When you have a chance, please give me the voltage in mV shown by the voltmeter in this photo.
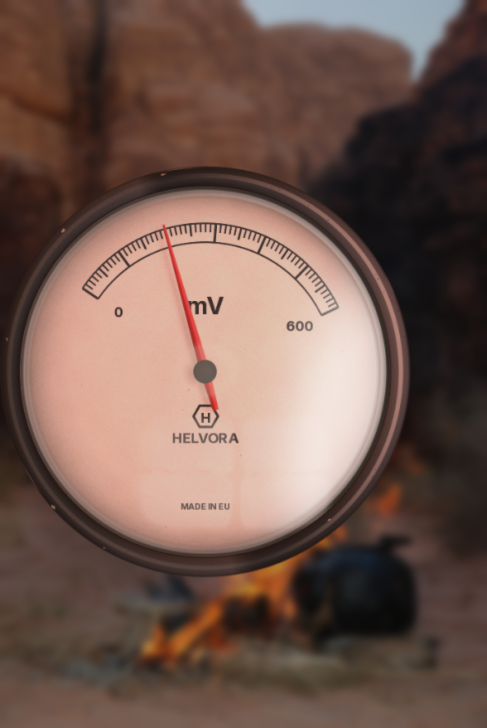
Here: 200 mV
